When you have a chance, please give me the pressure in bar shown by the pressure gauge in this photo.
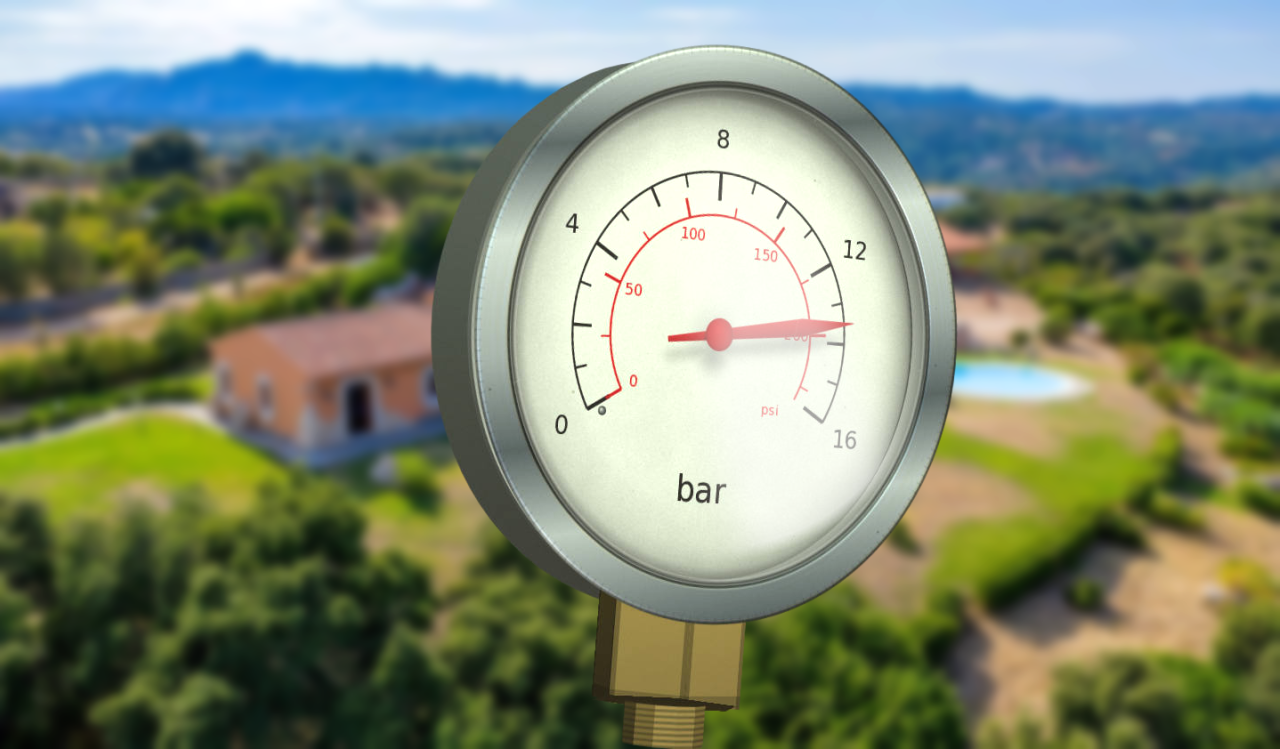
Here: 13.5 bar
